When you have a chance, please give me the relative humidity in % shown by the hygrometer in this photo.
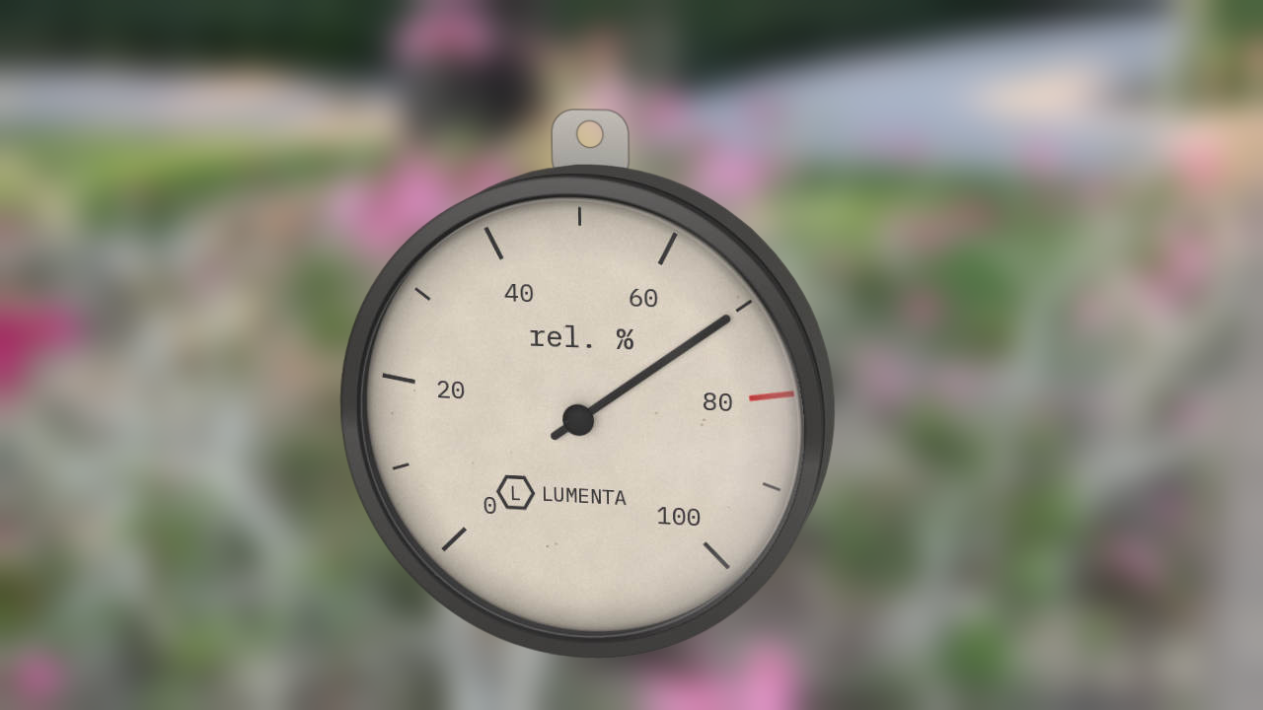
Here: 70 %
